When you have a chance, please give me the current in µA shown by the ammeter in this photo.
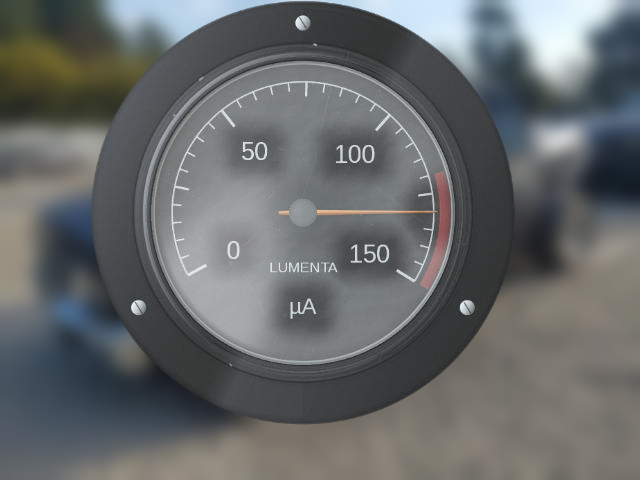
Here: 130 µA
